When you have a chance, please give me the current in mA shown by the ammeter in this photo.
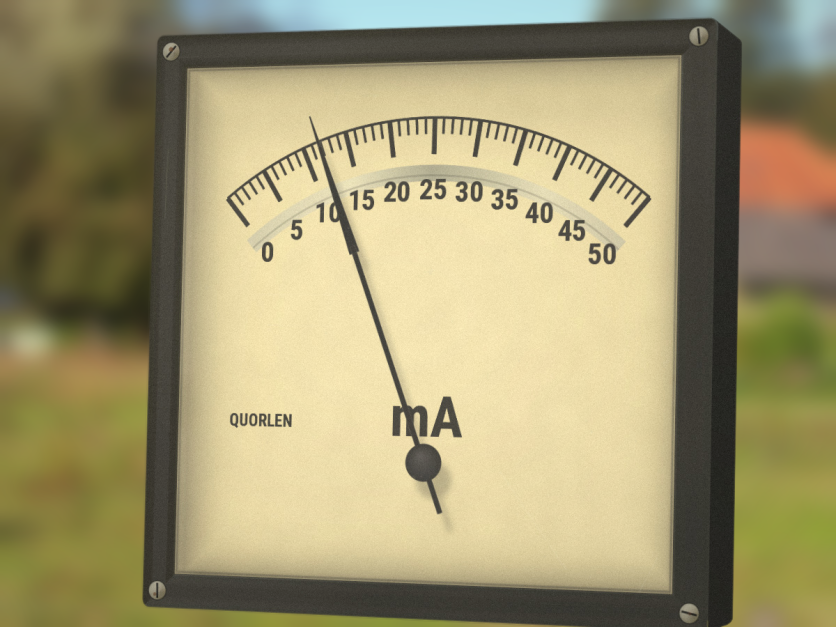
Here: 12 mA
